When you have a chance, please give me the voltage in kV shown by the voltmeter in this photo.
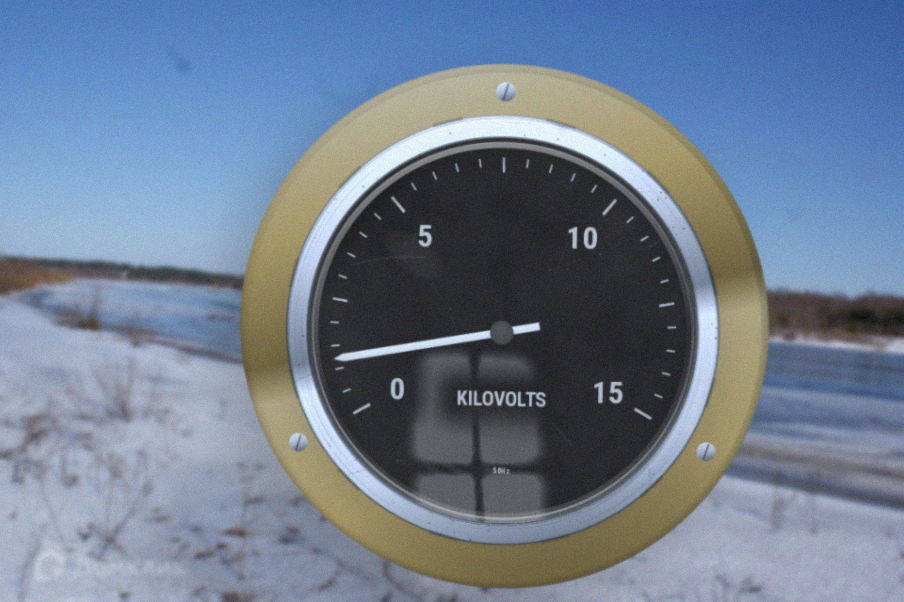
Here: 1.25 kV
